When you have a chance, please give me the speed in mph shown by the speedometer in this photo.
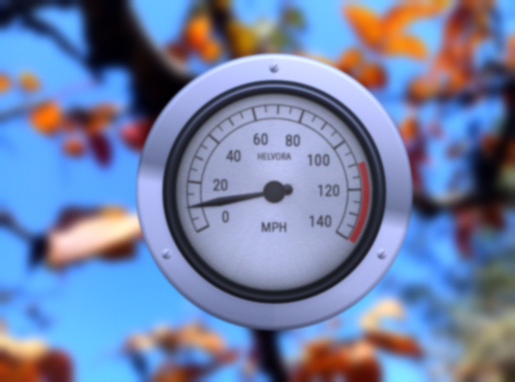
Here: 10 mph
